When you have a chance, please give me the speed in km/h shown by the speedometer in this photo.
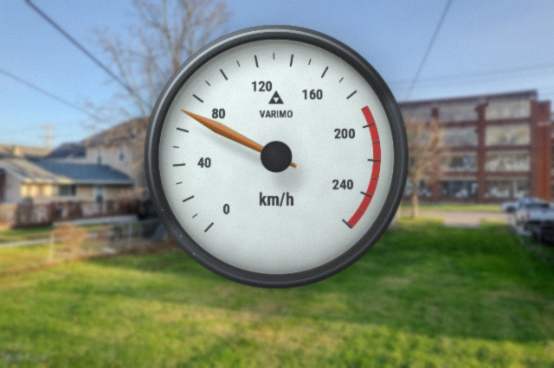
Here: 70 km/h
